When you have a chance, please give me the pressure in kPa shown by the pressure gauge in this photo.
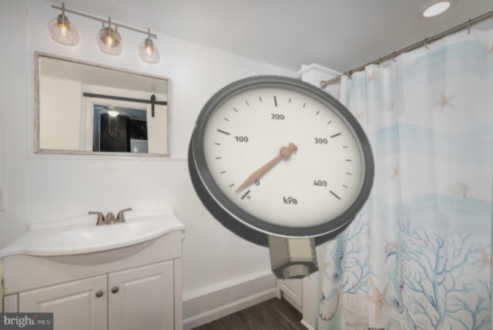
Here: 10 kPa
